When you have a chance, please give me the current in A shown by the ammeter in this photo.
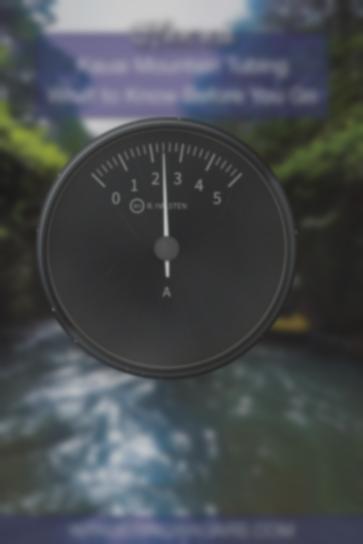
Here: 2.4 A
